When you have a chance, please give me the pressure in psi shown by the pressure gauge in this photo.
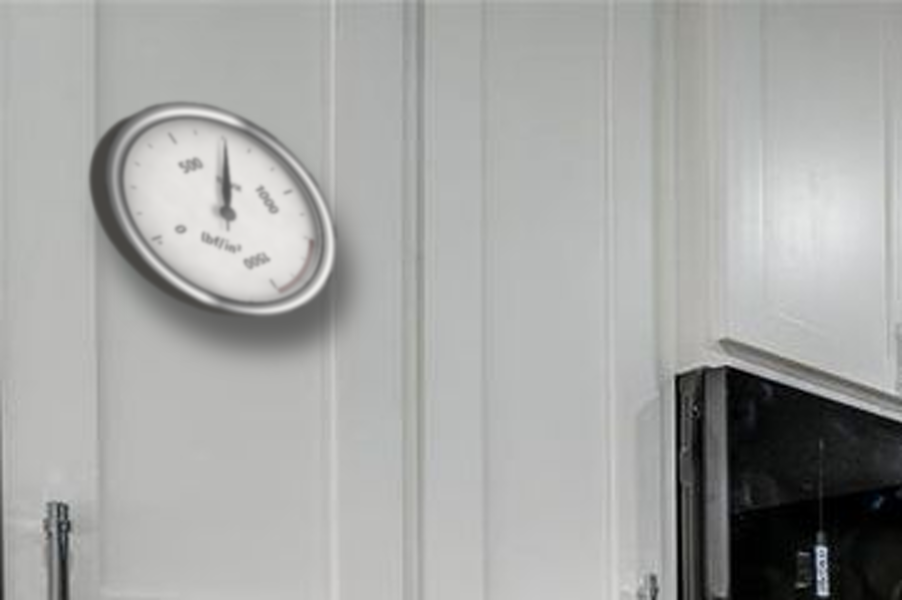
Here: 700 psi
